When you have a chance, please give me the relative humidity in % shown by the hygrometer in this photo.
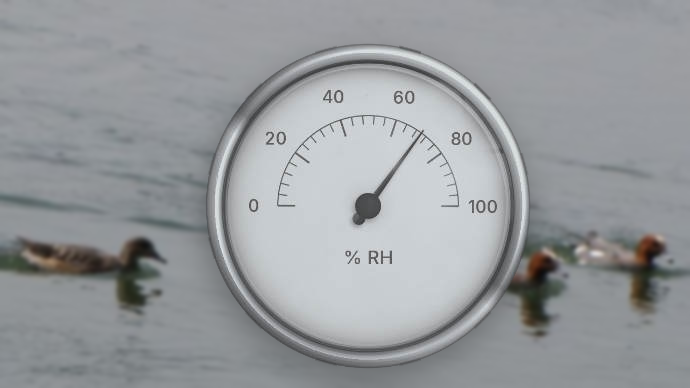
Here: 70 %
